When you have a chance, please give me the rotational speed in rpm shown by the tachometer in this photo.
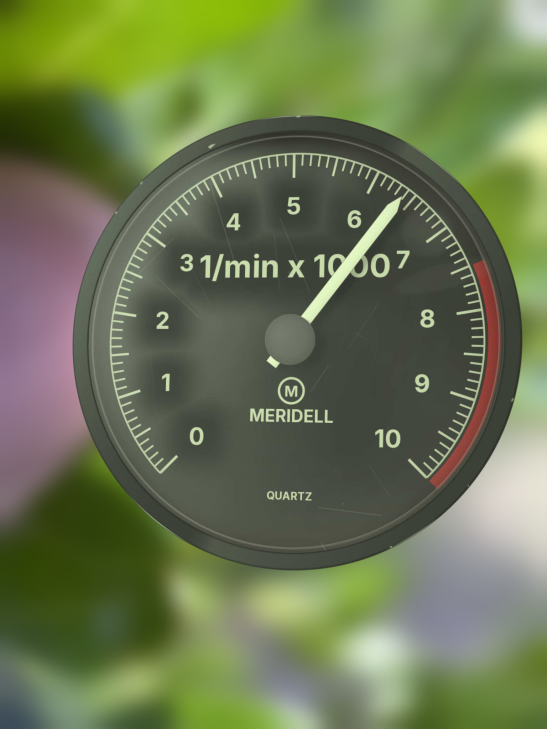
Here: 6400 rpm
